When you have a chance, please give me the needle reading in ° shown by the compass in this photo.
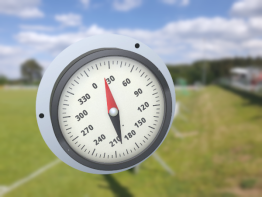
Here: 20 °
